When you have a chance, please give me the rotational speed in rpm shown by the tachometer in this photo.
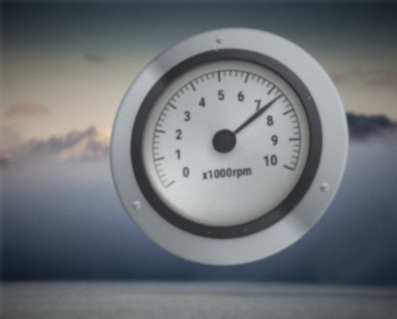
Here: 7400 rpm
